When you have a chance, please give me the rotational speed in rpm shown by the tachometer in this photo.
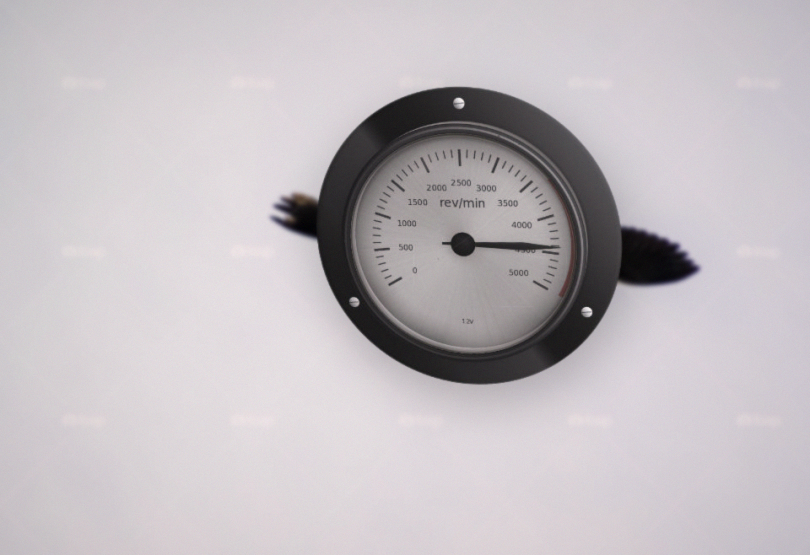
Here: 4400 rpm
